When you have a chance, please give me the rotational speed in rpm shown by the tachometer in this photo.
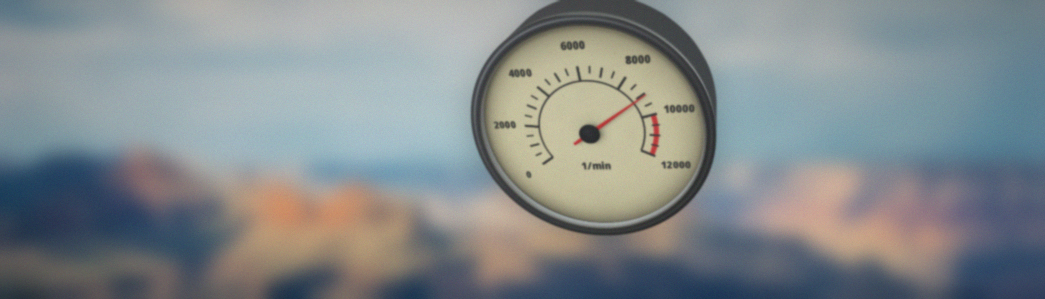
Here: 9000 rpm
